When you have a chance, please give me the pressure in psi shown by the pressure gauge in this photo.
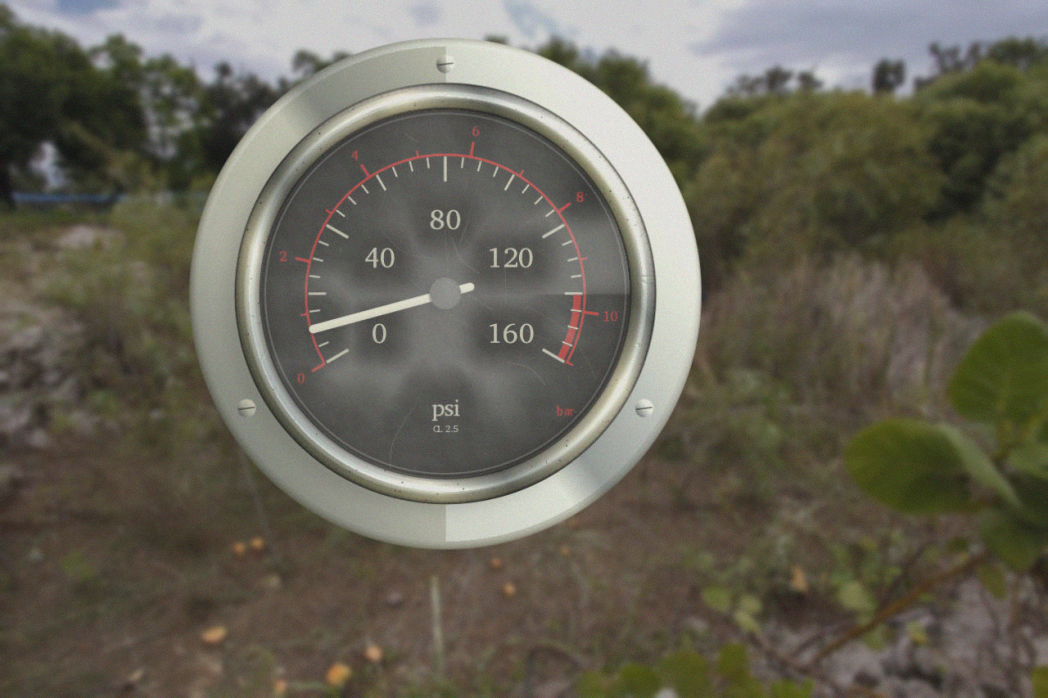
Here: 10 psi
